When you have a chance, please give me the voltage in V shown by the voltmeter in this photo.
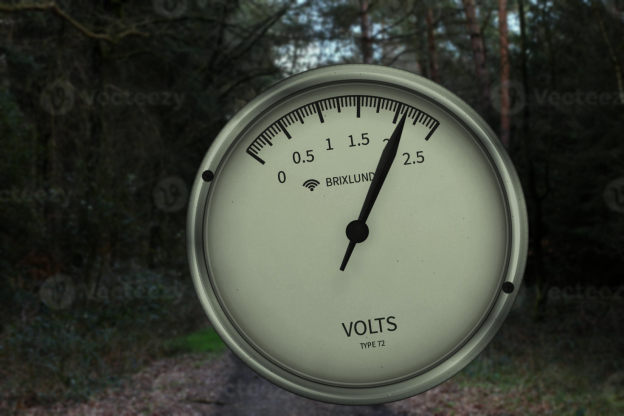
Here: 2.1 V
